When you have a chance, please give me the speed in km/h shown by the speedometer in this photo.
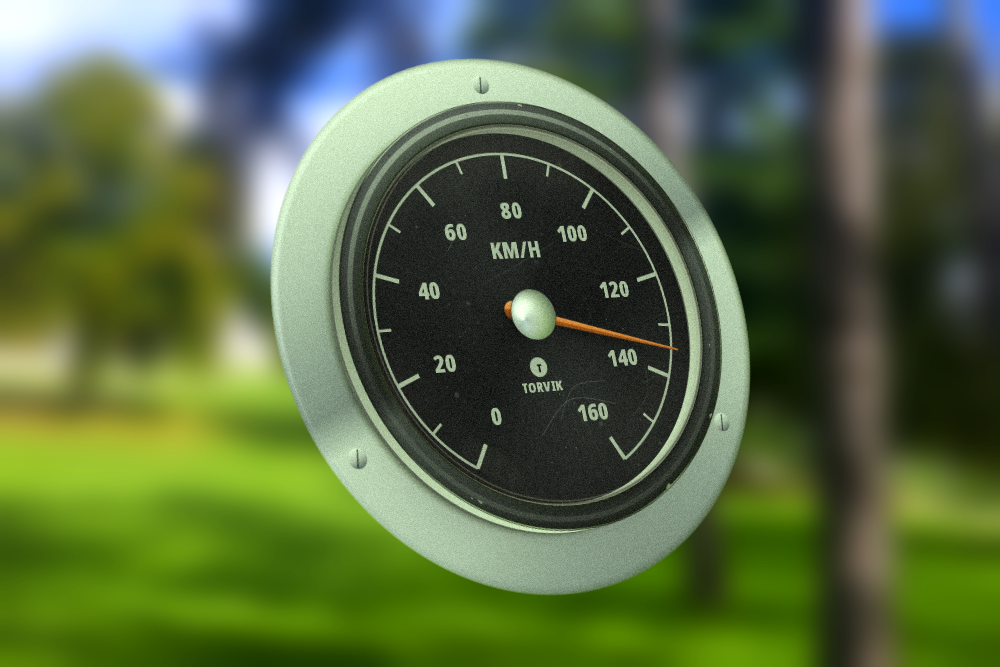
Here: 135 km/h
